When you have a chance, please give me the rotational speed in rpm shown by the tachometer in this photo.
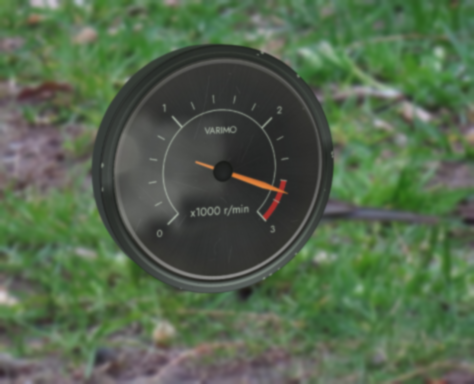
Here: 2700 rpm
